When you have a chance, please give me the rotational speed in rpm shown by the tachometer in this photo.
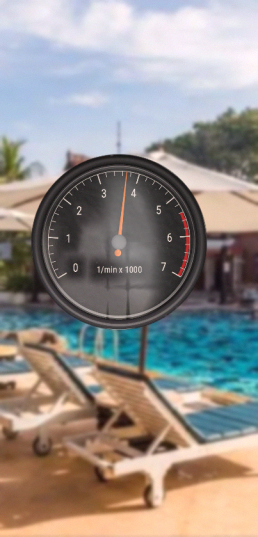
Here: 3700 rpm
